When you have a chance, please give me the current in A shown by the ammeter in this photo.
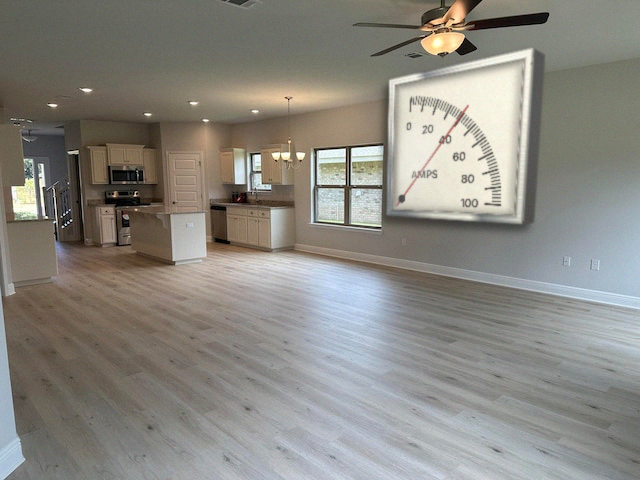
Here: 40 A
